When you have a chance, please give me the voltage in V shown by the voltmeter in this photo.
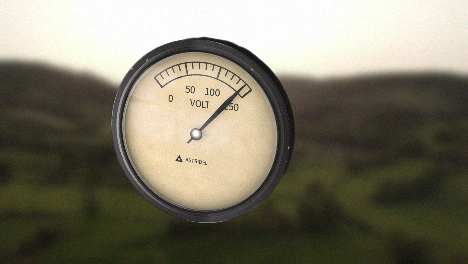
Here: 140 V
